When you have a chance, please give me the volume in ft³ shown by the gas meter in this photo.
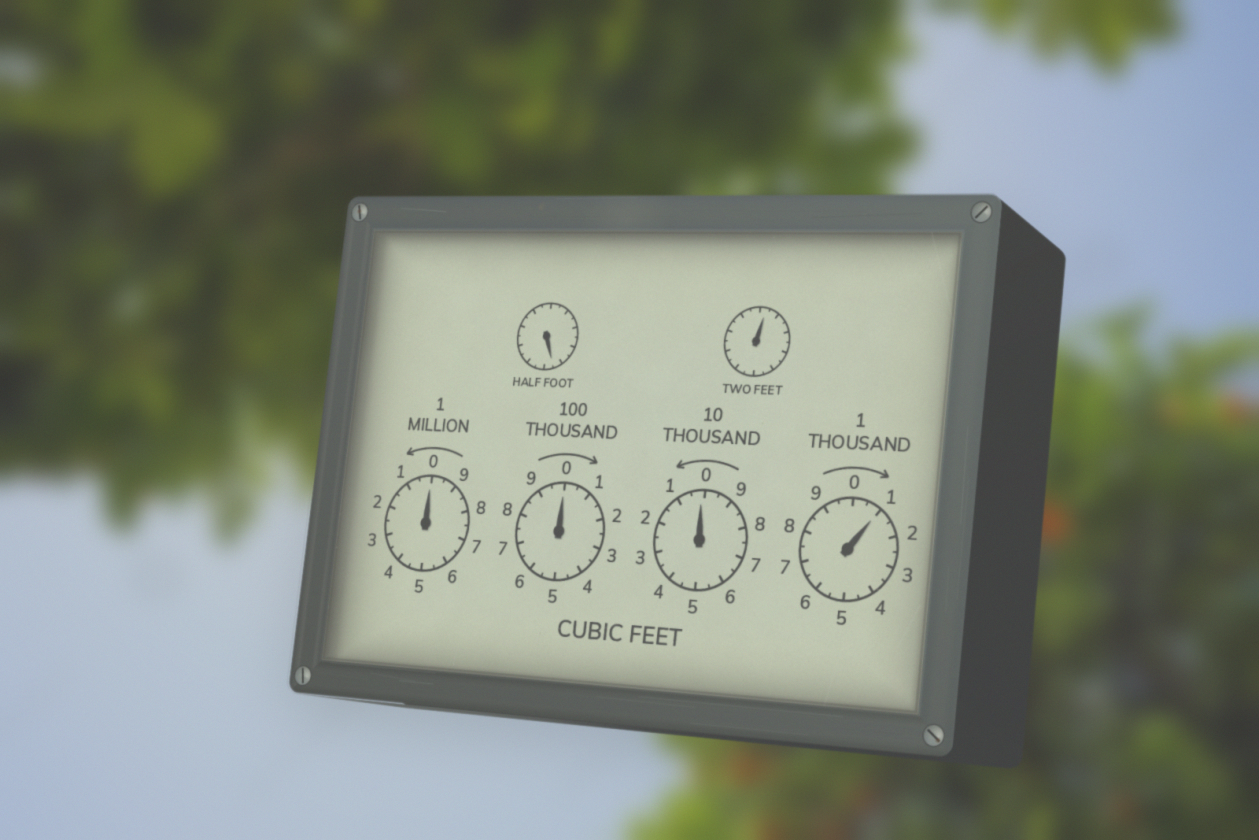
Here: 100 ft³
